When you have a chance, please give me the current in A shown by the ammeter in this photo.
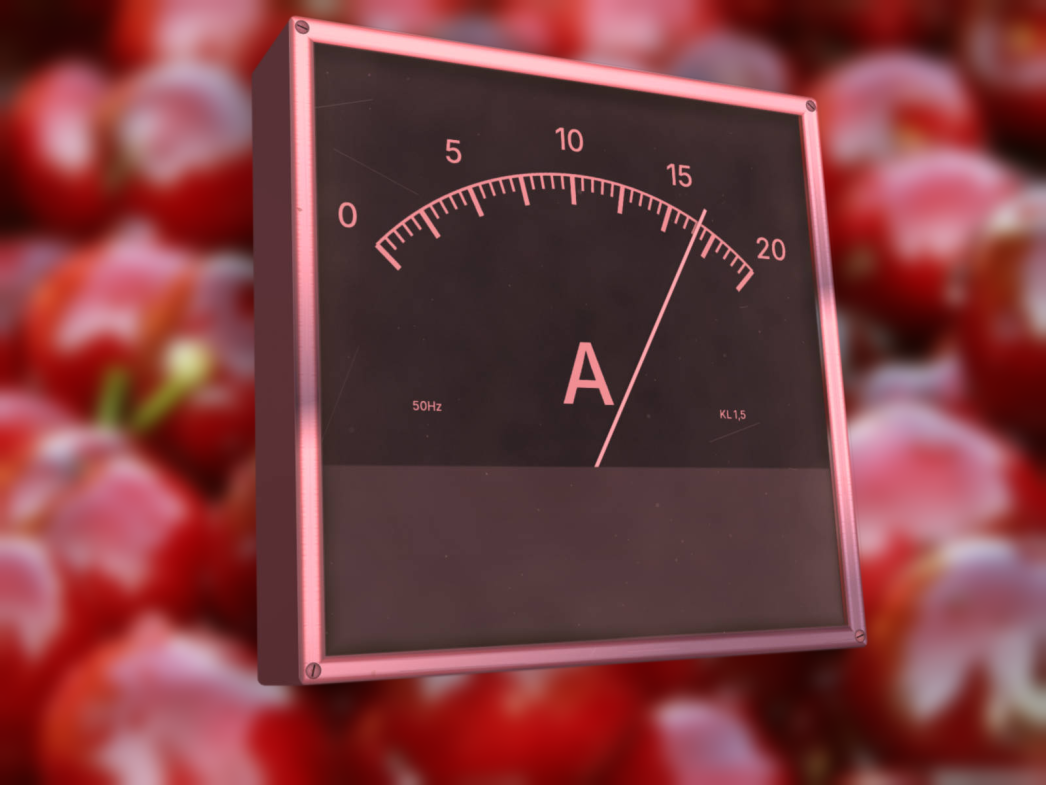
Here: 16.5 A
